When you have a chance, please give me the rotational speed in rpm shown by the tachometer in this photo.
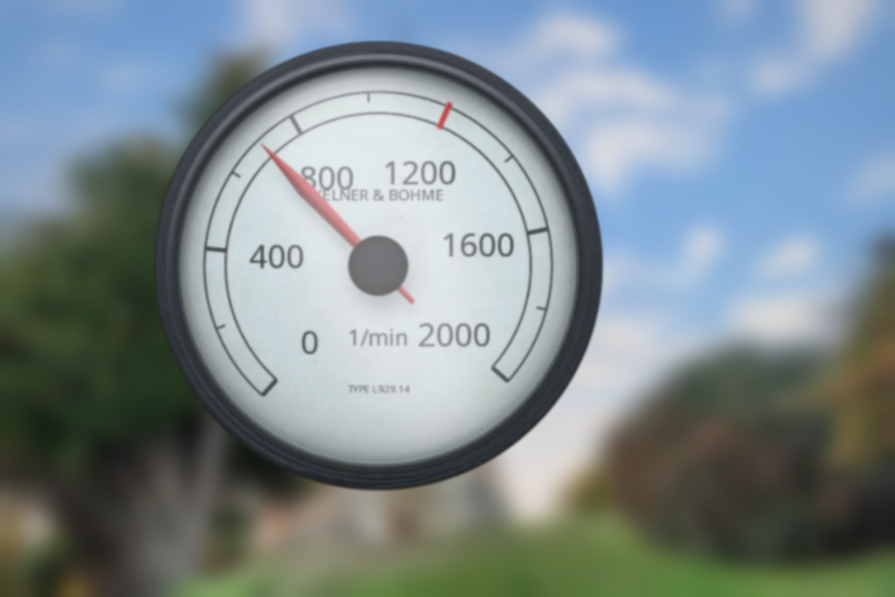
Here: 700 rpm
